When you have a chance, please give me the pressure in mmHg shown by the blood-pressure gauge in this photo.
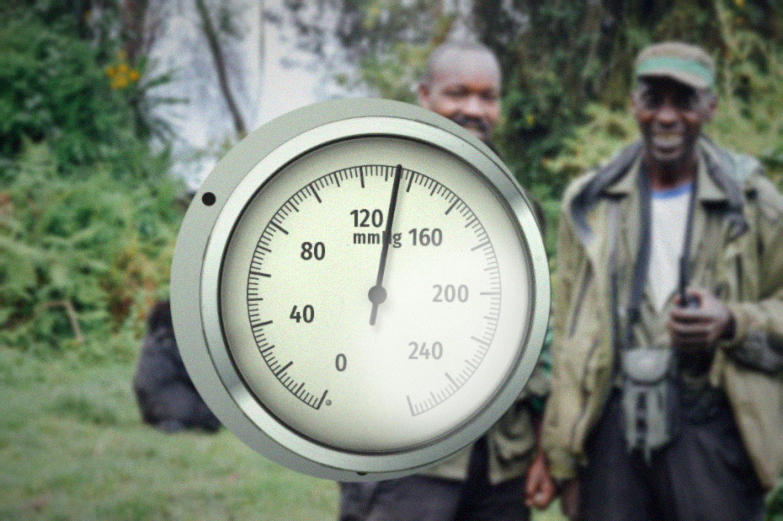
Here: 134 mmHg
